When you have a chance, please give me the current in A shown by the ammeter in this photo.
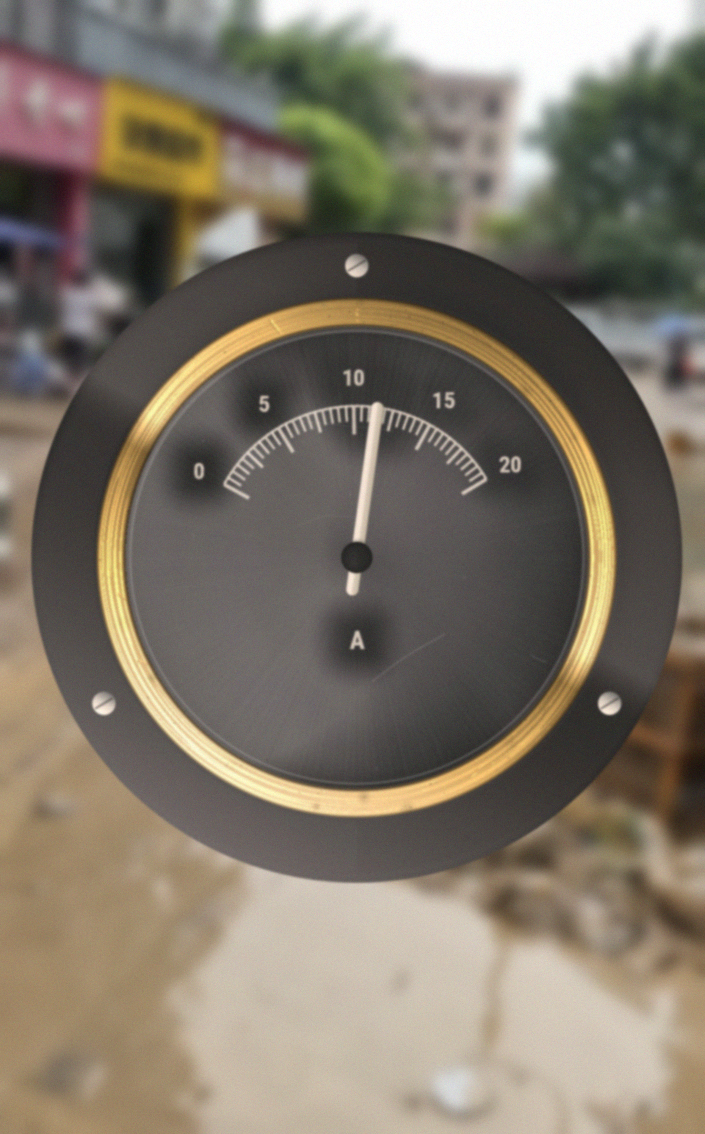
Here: 11.5 A
